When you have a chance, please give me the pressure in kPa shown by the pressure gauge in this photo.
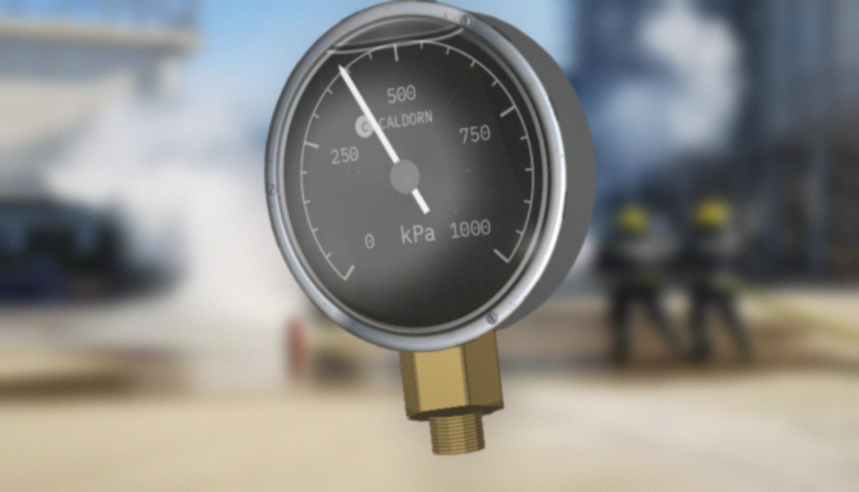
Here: 400 kPa
